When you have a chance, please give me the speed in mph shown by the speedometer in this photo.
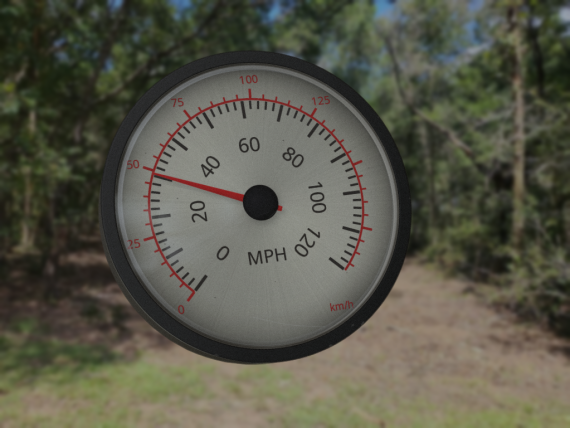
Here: 30 mph
